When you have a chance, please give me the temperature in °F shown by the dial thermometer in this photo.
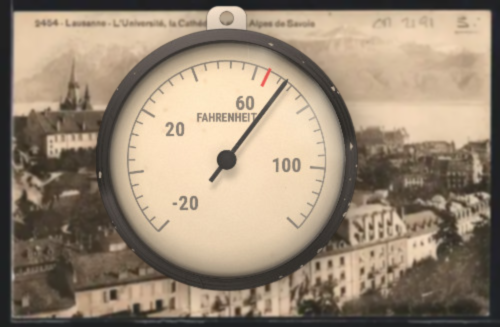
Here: 70 °F
